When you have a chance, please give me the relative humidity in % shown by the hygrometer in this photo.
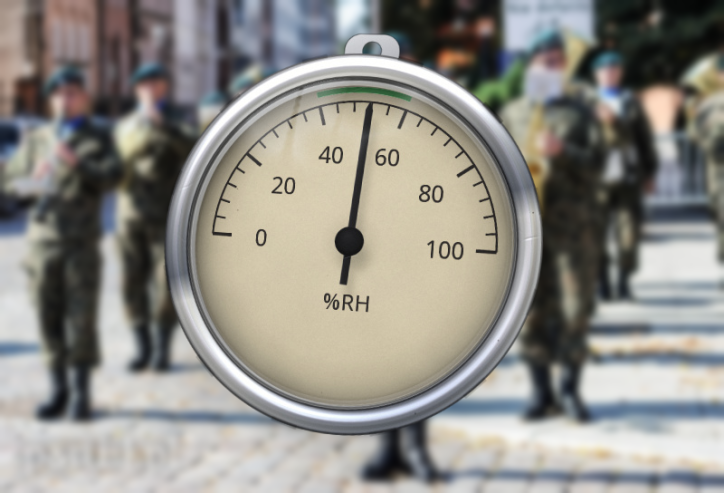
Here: 52 %
